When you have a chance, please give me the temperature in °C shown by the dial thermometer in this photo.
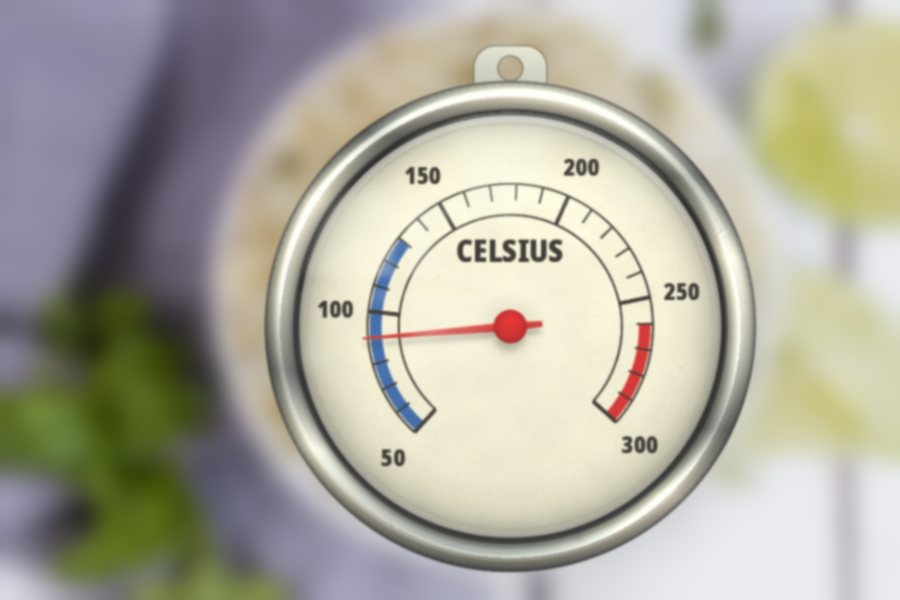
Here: 90 °C
